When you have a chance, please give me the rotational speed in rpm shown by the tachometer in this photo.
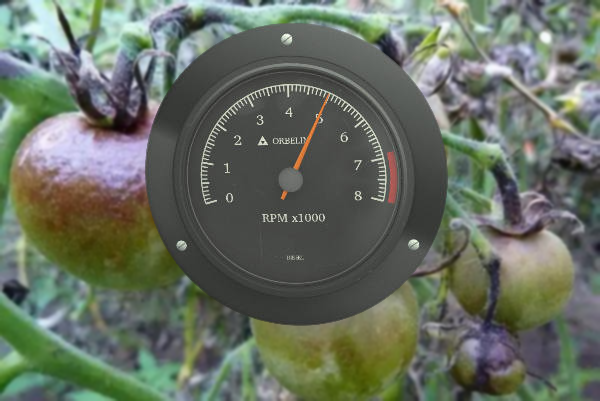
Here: 5000 rpm
